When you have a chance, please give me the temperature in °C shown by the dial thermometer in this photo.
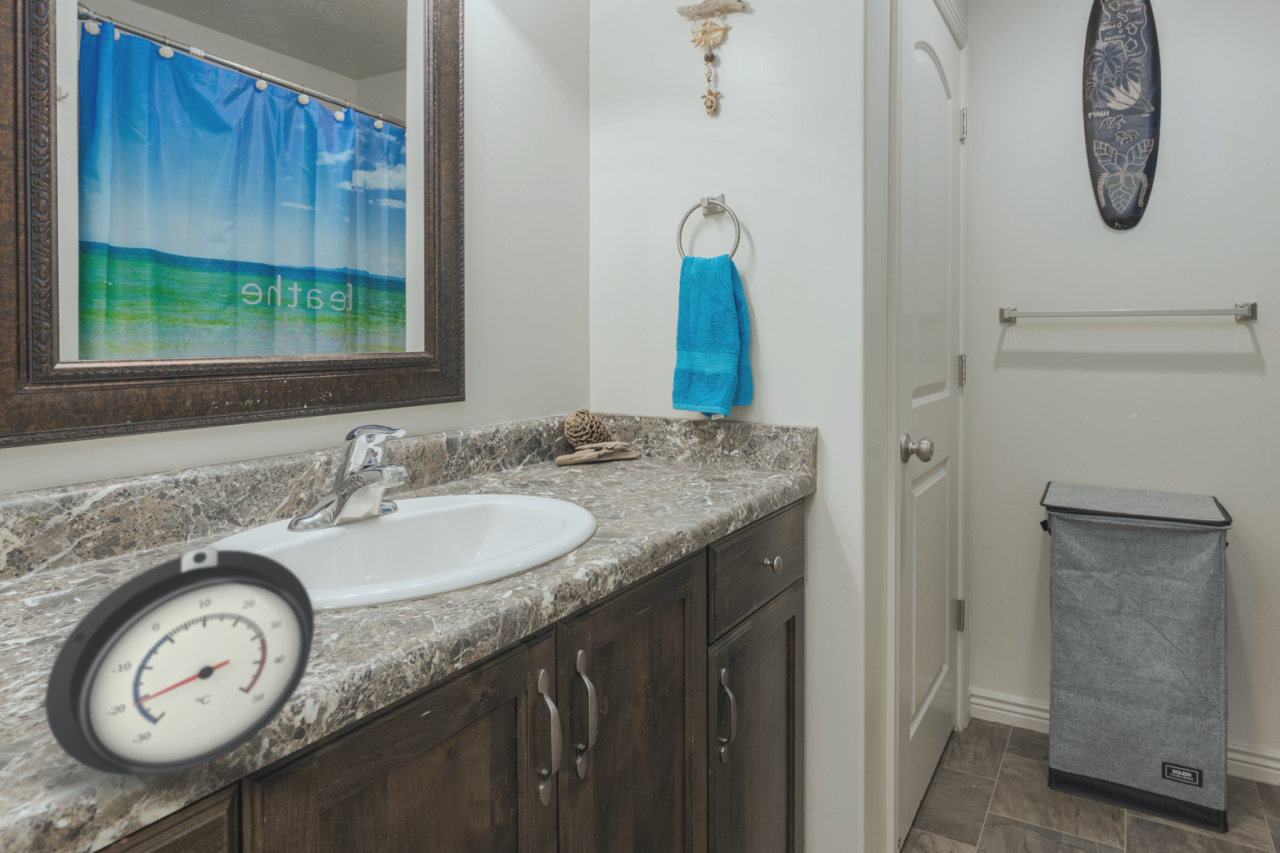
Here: -20 °C
